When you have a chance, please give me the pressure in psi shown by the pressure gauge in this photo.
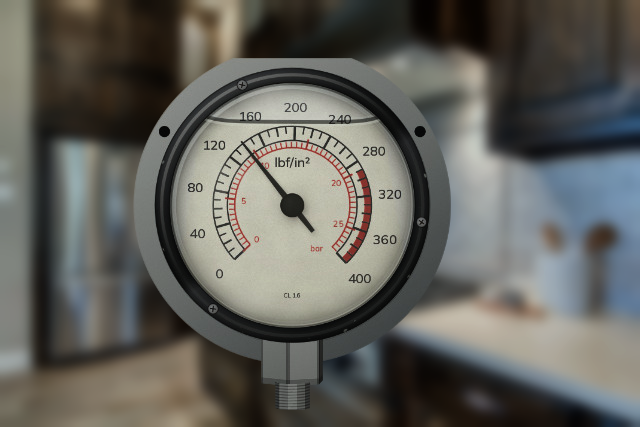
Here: 140 psi
